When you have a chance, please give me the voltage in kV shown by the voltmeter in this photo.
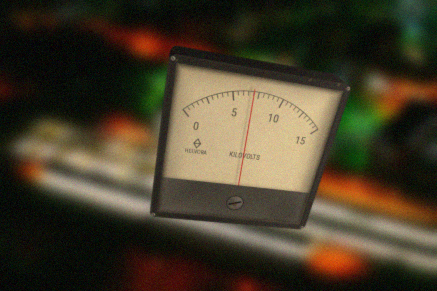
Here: 7 kV
